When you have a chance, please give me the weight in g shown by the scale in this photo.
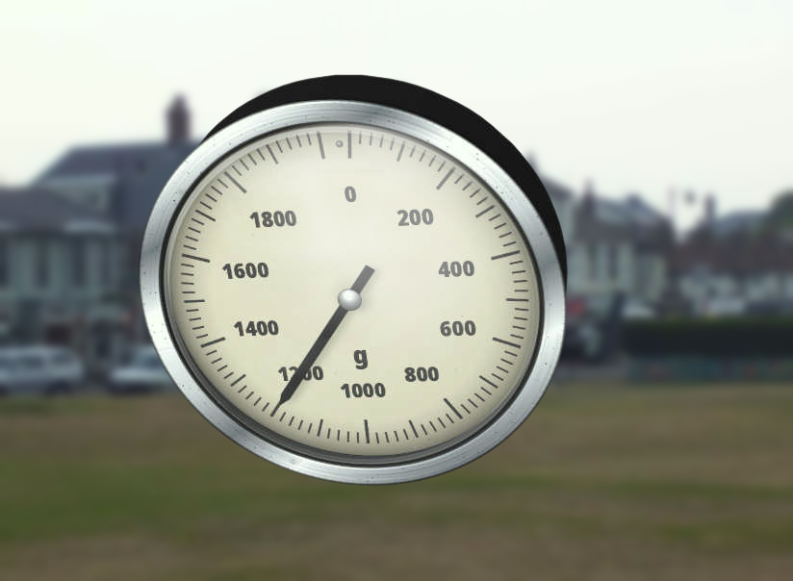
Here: 1200 g
